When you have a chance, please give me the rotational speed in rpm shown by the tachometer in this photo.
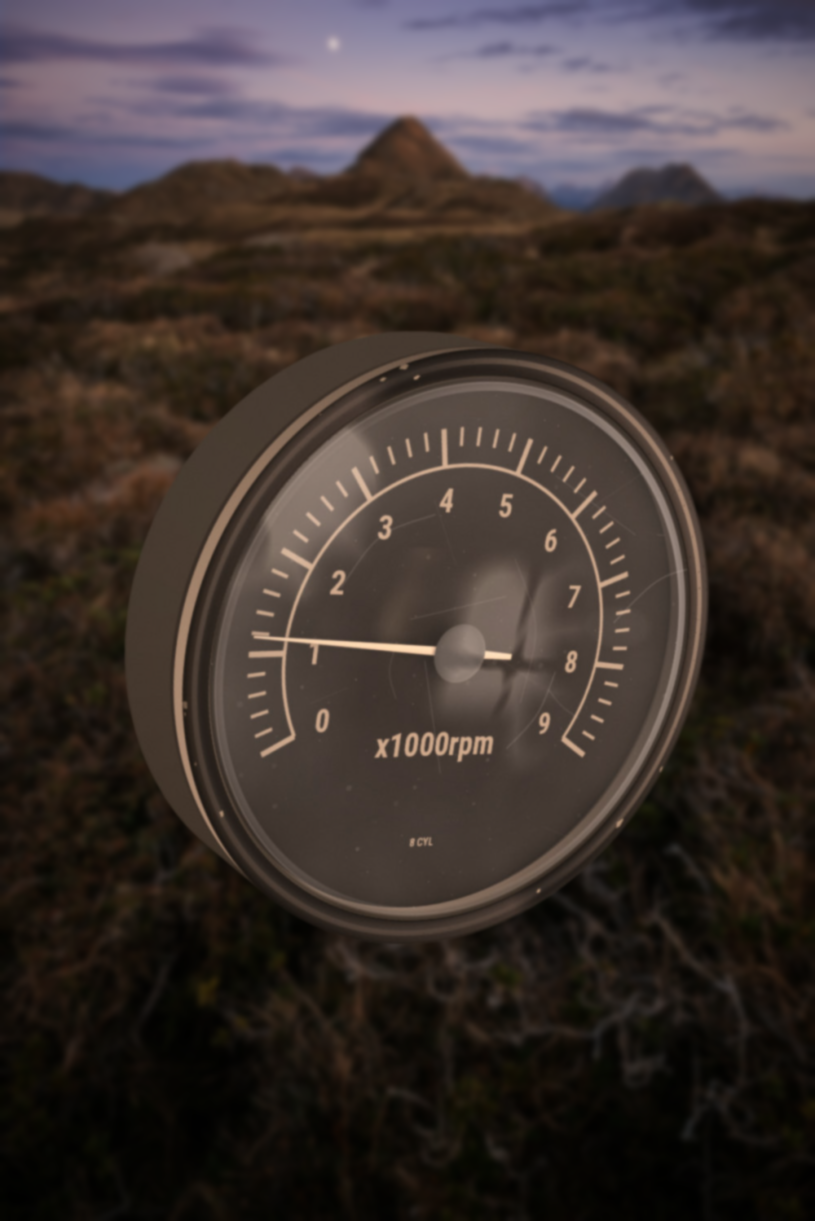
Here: 1200 rpm
